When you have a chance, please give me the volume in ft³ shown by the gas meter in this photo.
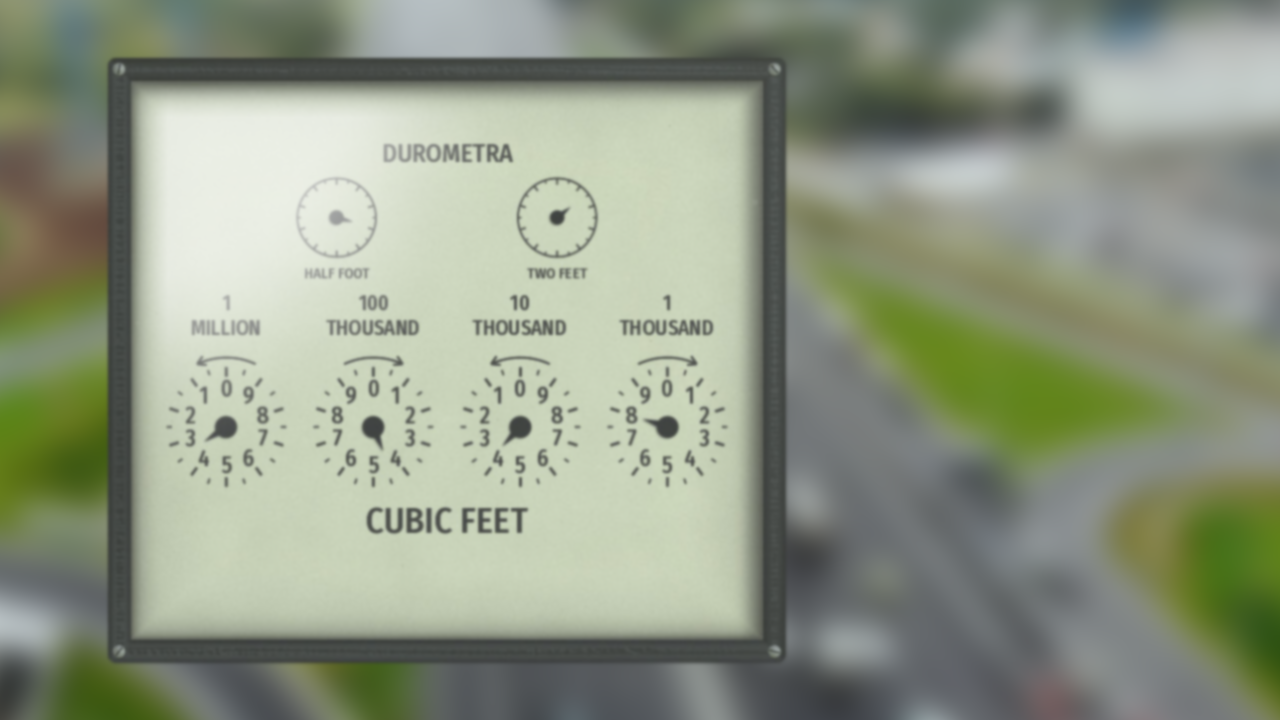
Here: 343800 ft³
